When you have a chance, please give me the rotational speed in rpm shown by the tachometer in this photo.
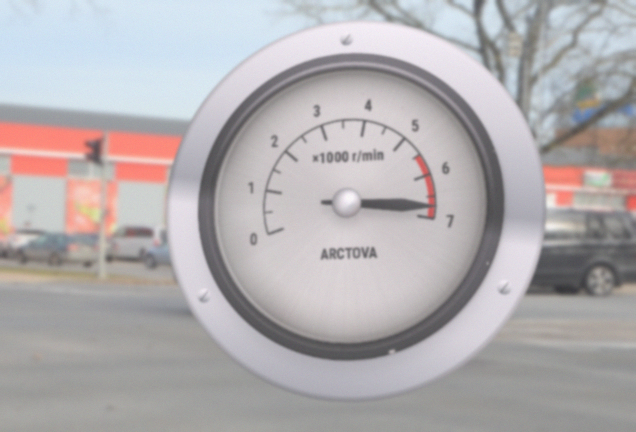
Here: 6750 rpm
